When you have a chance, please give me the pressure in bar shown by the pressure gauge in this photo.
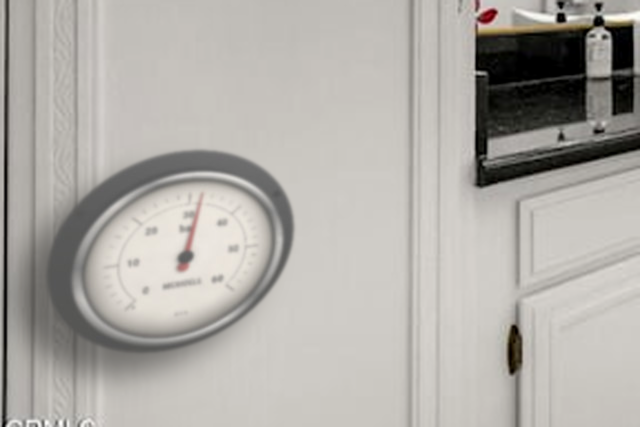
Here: 32 bar
